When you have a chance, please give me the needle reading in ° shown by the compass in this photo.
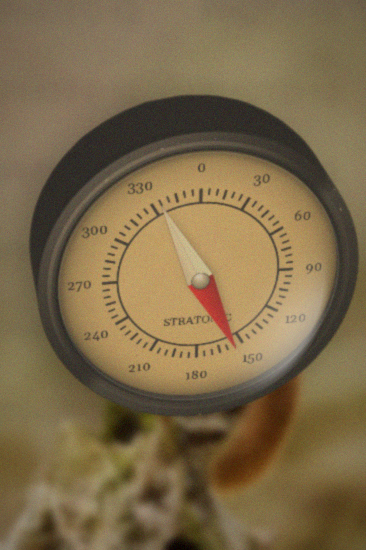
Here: 155 °
